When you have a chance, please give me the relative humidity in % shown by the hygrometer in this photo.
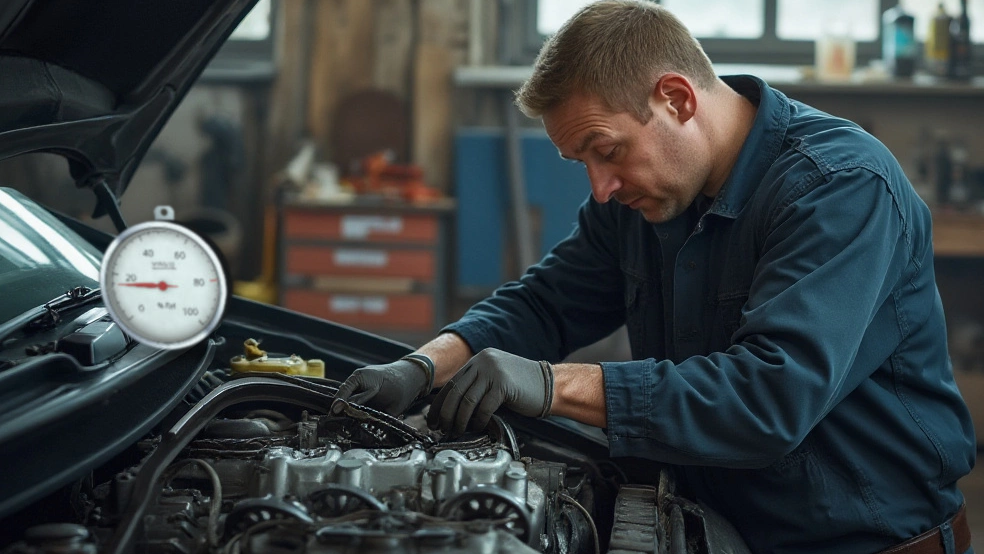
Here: 16 %
